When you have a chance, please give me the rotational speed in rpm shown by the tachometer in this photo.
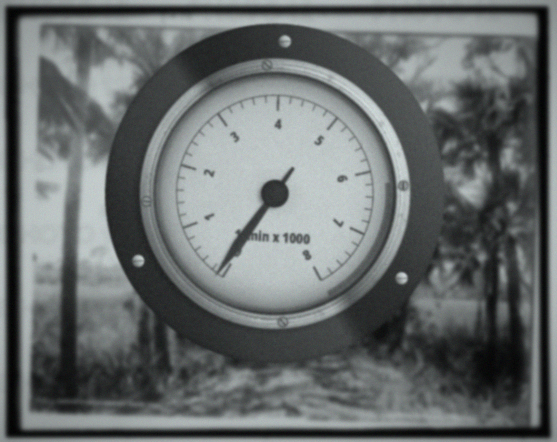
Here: 100 rpm
